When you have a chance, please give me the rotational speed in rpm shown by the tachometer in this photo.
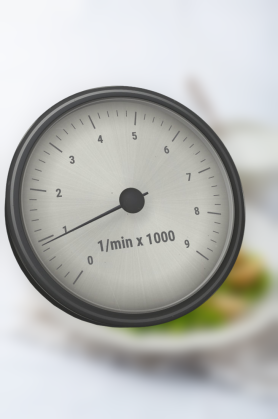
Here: 900 rpm
